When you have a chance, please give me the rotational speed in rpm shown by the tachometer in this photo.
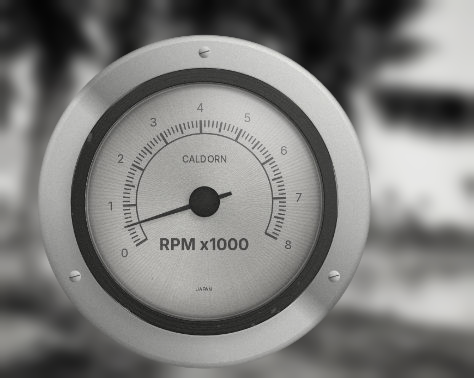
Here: 500 rpm
